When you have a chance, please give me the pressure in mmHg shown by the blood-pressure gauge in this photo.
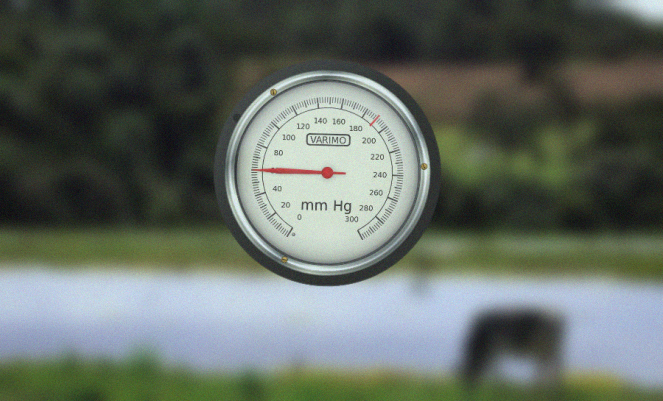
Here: 60 mmHg
